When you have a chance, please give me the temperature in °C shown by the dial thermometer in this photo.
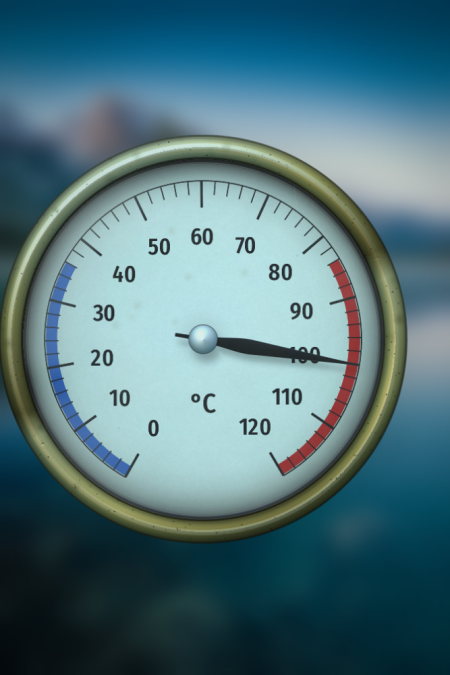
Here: 100 °C
